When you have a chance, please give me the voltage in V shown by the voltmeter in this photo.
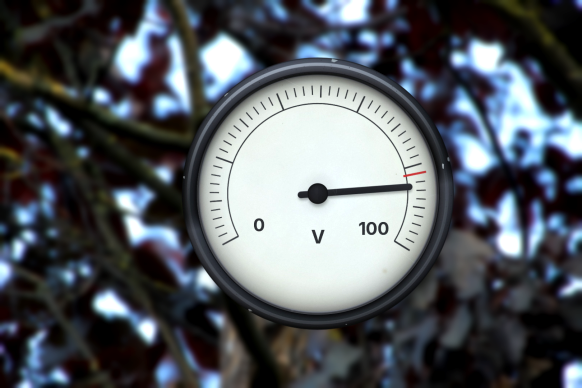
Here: 85 V
